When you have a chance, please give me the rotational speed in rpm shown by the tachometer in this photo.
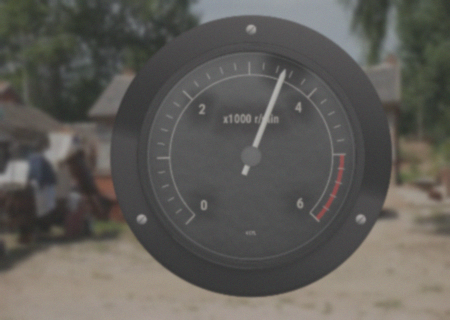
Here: 3500 rpm
